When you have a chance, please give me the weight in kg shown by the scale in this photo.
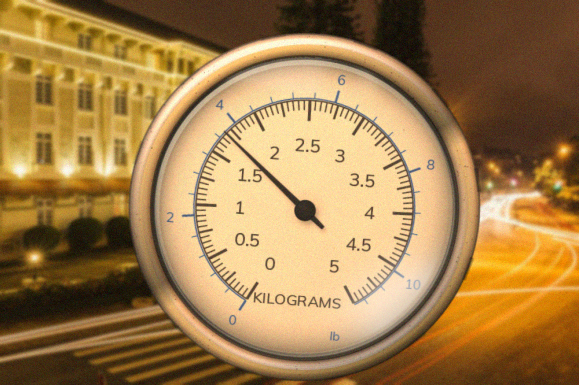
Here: 1.7 kg
